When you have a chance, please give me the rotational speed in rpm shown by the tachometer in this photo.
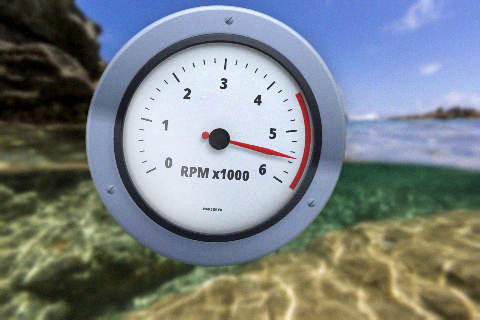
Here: 5500 rpm
